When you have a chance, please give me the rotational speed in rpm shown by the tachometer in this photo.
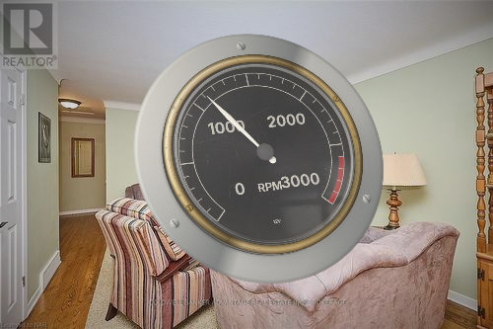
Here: 1100 rpm
